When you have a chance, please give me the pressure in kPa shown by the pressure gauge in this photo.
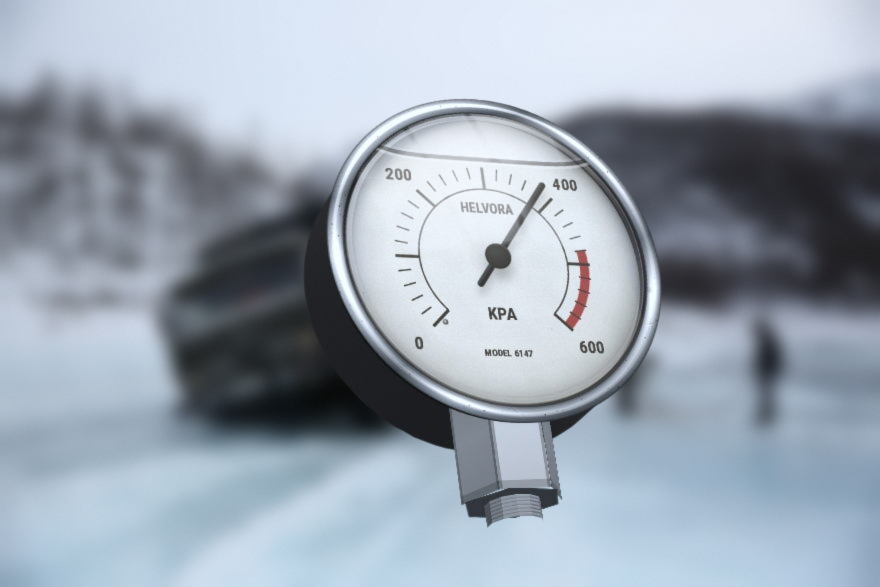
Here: 380 kPa
